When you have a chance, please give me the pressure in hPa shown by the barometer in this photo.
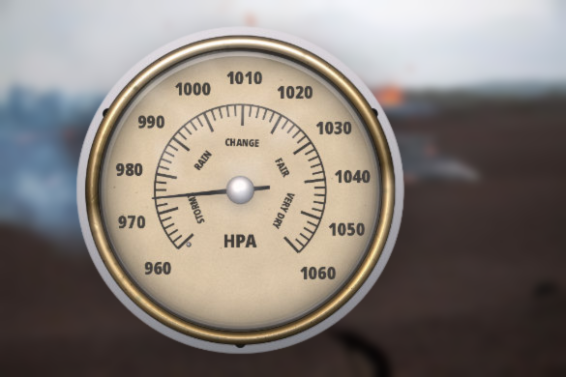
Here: 974 hPa
